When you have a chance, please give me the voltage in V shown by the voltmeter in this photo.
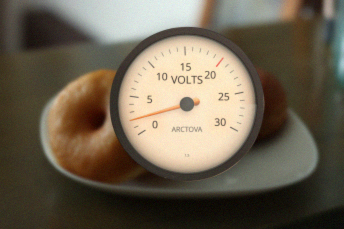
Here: 2 V
